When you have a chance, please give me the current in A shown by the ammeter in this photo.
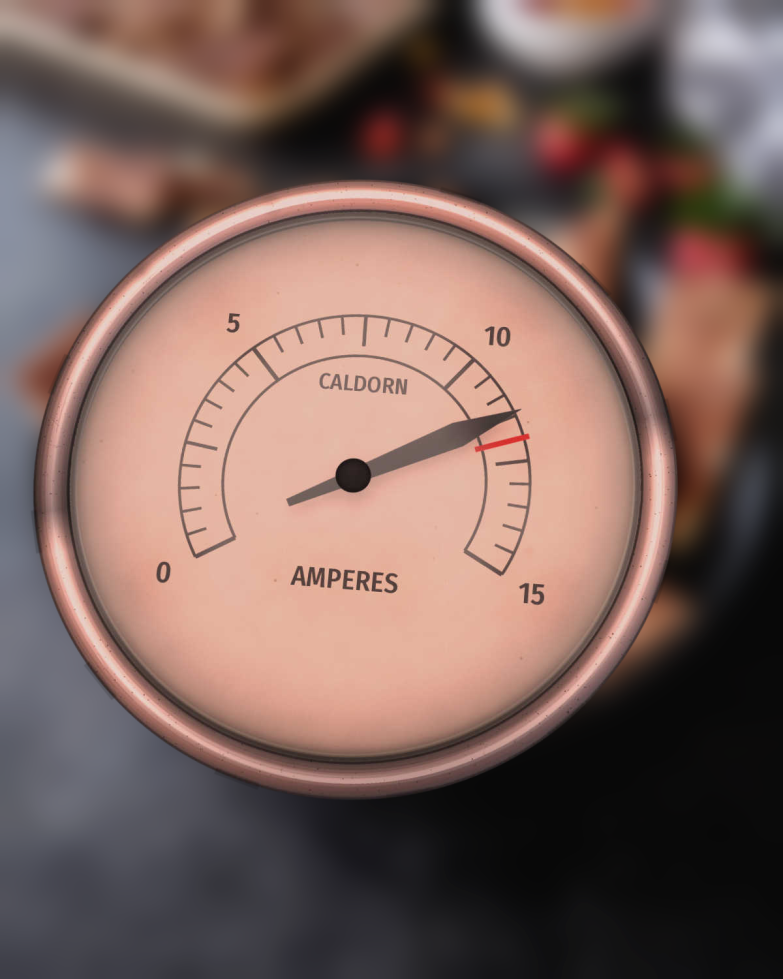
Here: 11.5 A
